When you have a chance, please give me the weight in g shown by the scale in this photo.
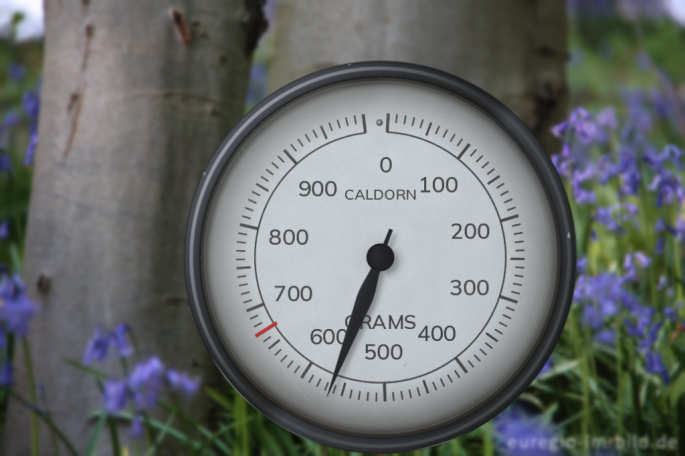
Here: 565 g
